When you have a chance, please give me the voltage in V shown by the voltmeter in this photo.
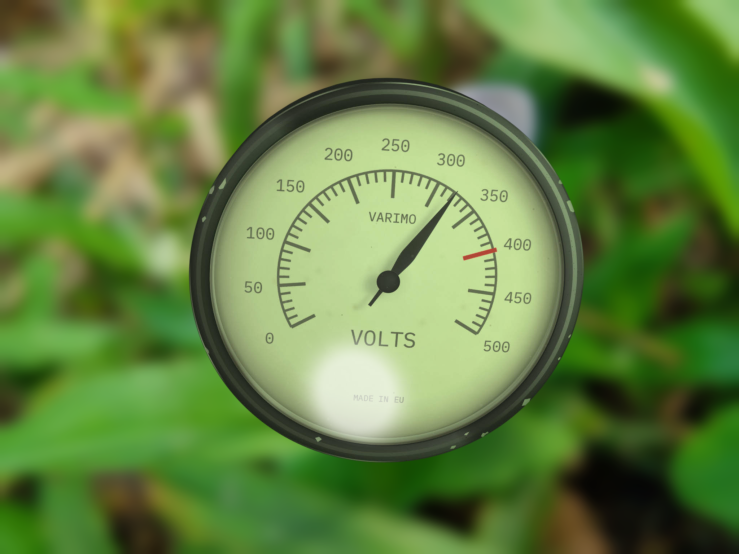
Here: 320 V
